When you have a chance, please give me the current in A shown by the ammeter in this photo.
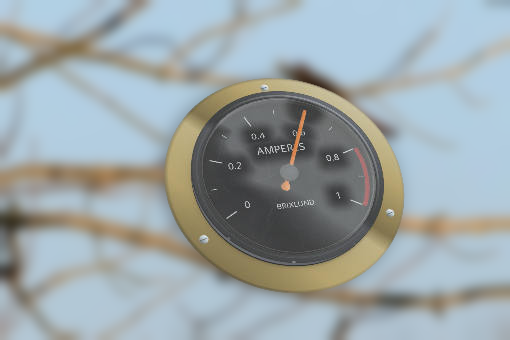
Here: 0.6 A
